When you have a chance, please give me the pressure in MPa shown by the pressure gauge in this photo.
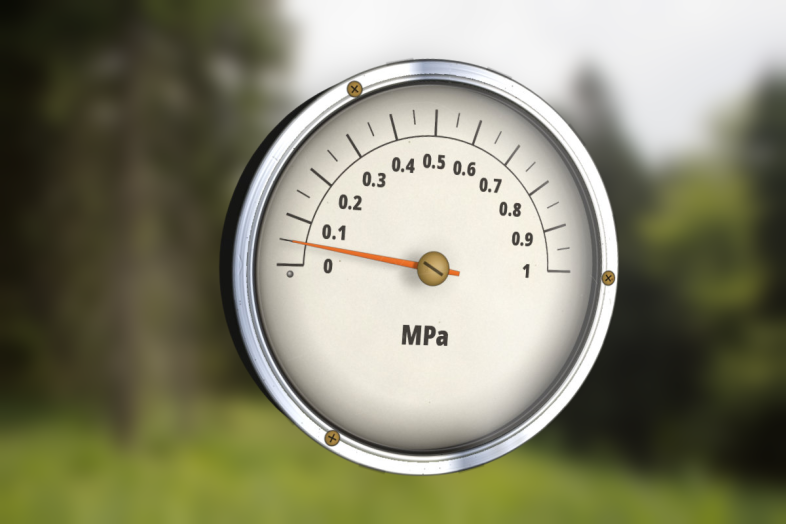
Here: 0.05 MPa
